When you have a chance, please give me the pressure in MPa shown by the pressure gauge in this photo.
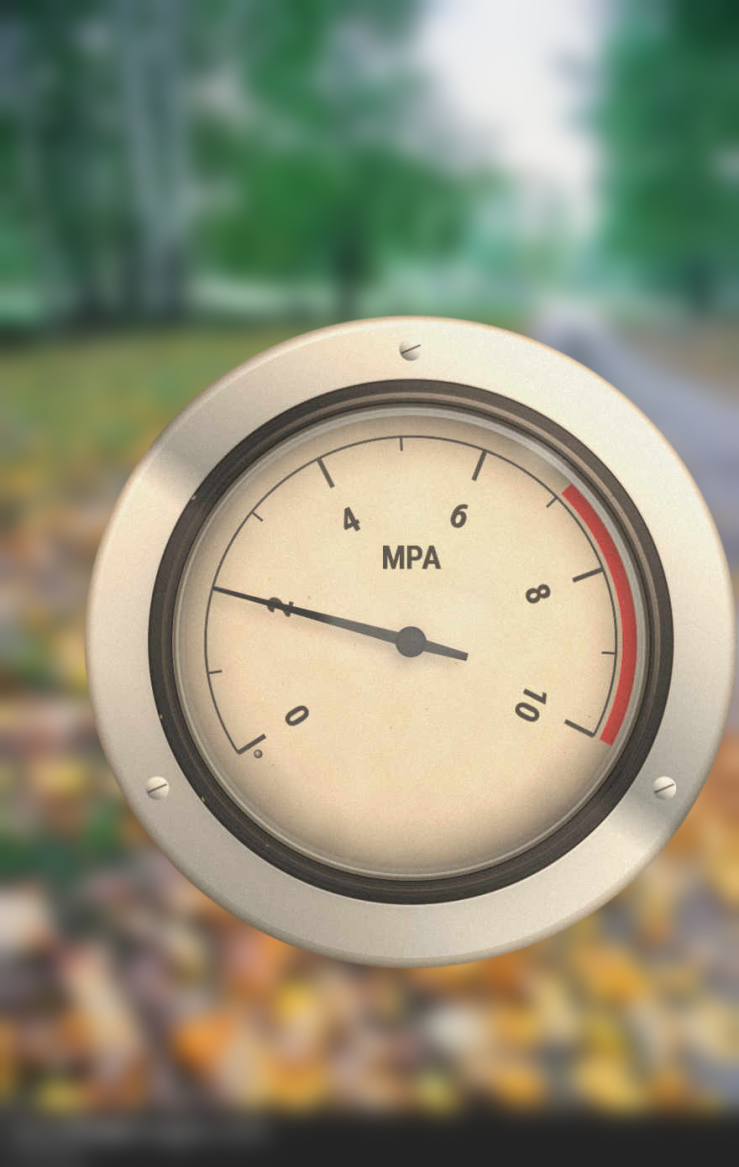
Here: 2 MPa
